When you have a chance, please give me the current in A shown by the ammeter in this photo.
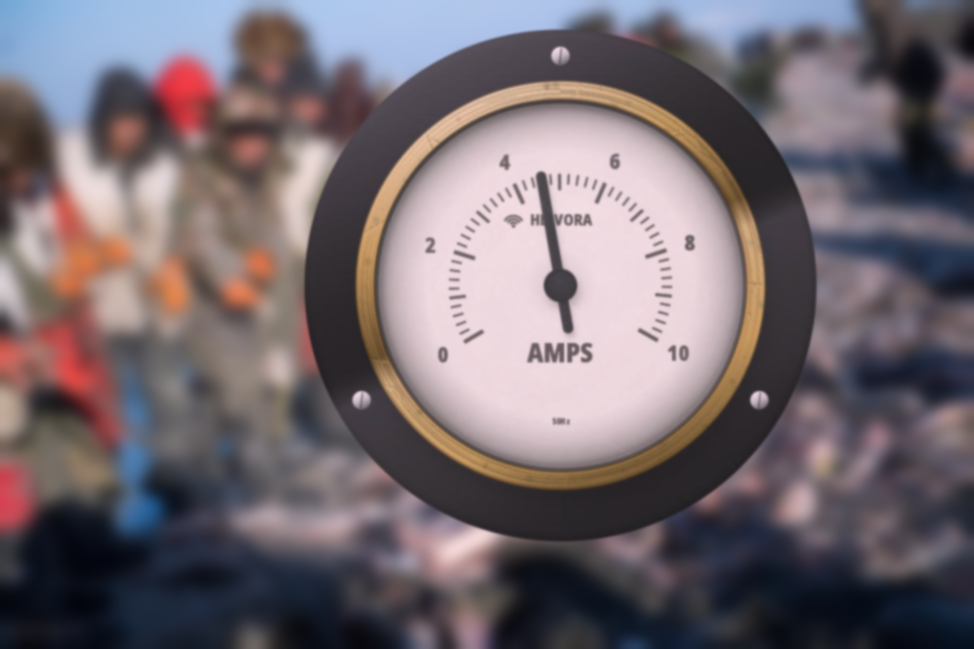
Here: 4.6 A
